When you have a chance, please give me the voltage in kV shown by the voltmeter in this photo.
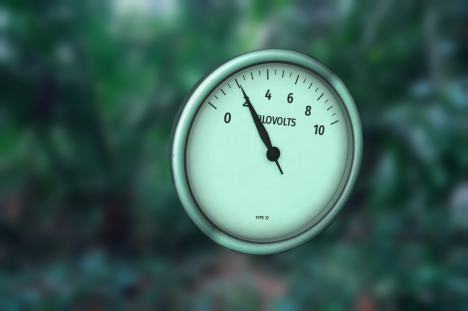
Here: 2 kV
